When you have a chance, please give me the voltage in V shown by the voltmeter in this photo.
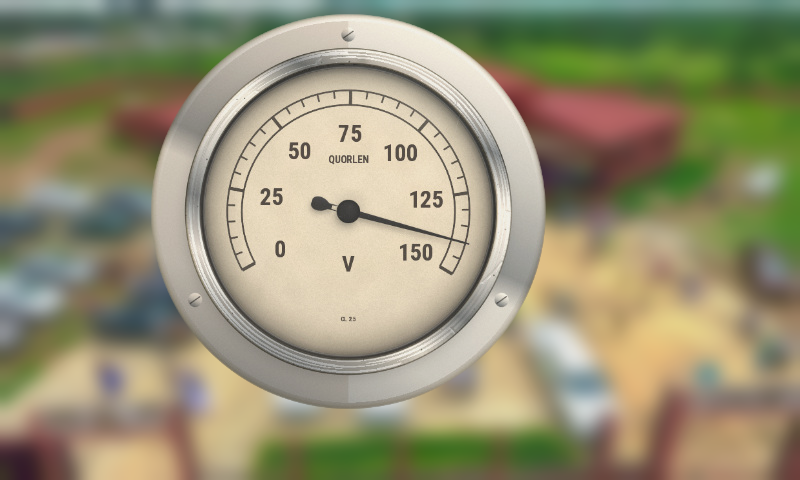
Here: 140 V
